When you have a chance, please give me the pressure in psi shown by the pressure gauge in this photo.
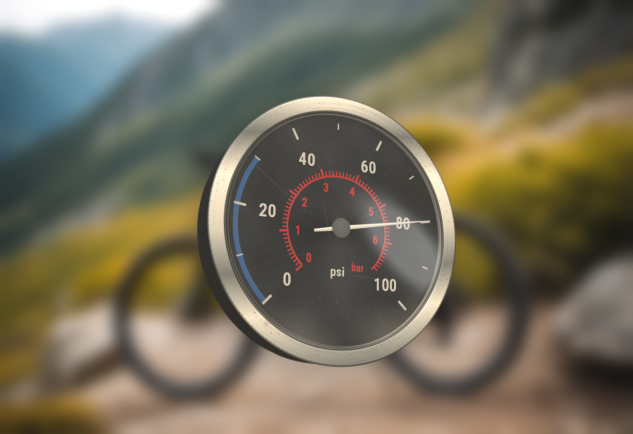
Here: 80 psi
